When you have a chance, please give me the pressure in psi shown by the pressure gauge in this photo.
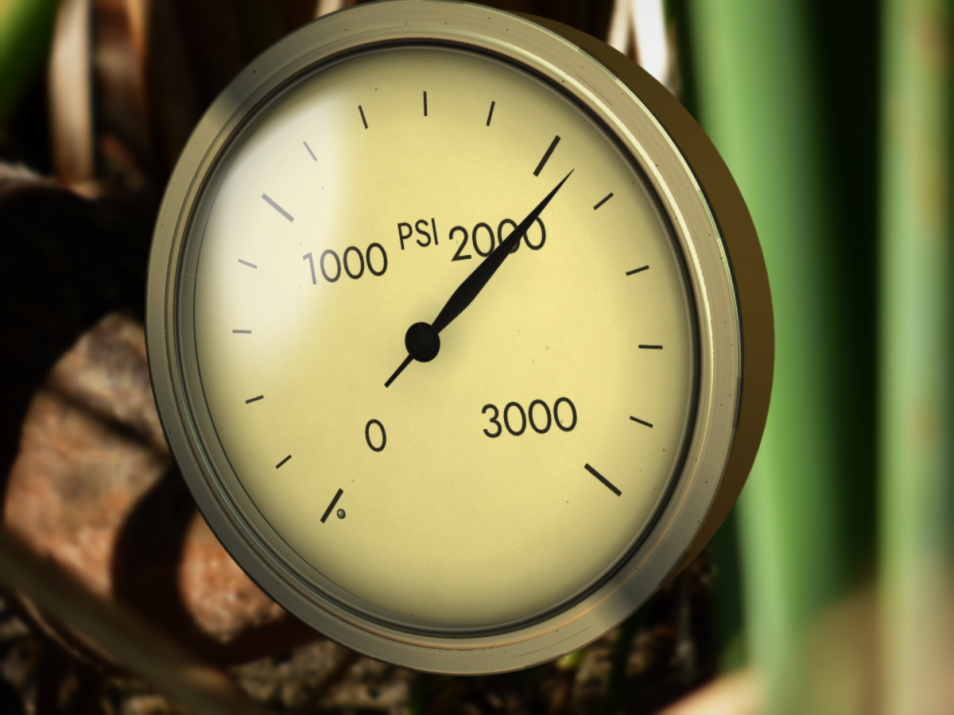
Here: 2100 psi
